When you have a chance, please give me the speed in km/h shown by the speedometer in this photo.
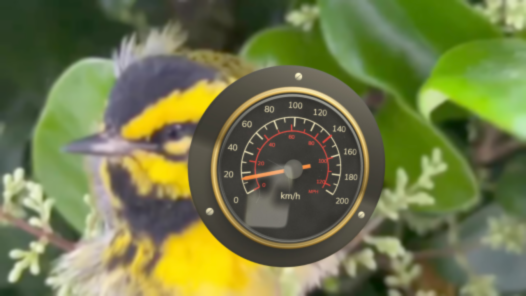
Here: 15 km/h
